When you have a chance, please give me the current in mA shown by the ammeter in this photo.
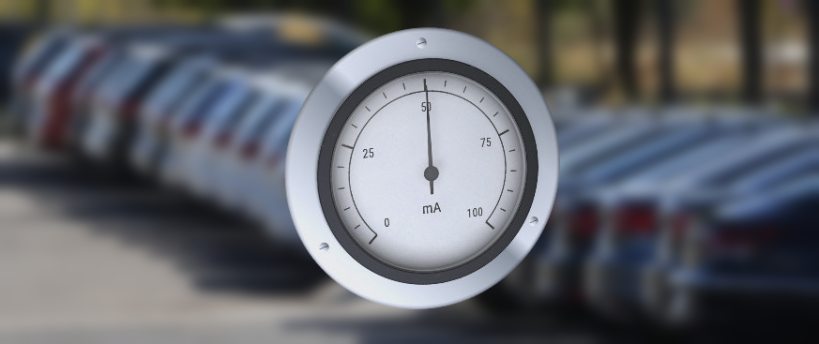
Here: 50 mA
